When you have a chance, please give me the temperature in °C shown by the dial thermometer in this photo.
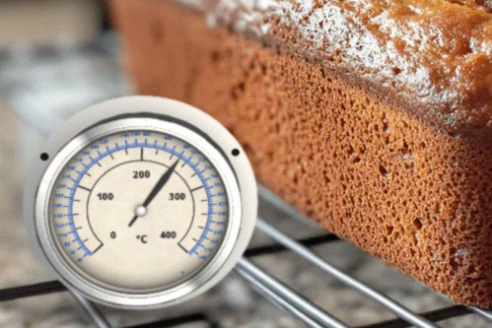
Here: 250 °C
